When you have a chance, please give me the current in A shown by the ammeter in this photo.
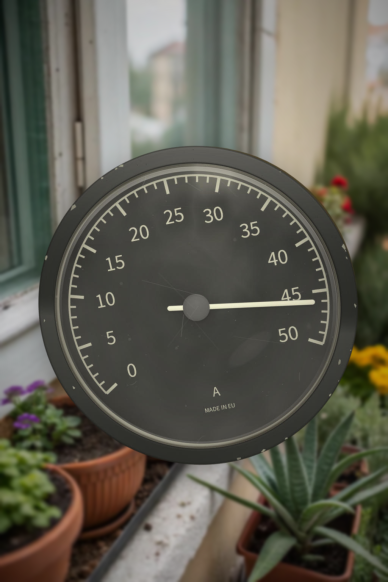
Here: 46 A
